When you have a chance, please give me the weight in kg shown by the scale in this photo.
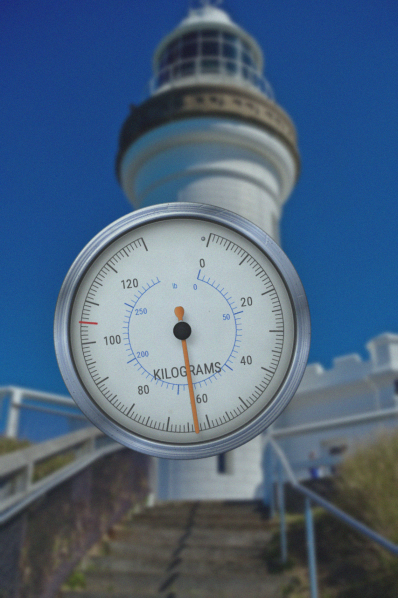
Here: 63 kg
